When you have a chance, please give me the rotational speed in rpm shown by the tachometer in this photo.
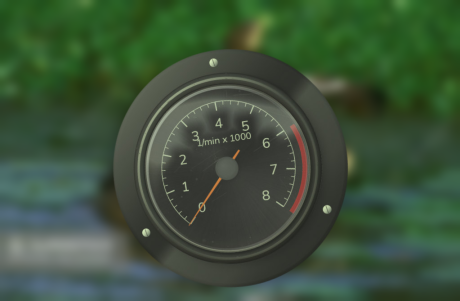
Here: 0 rpm
